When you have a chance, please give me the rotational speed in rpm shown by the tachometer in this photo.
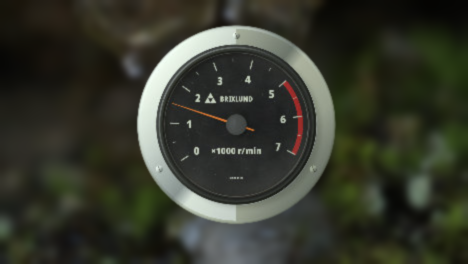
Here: 1500 rpm
